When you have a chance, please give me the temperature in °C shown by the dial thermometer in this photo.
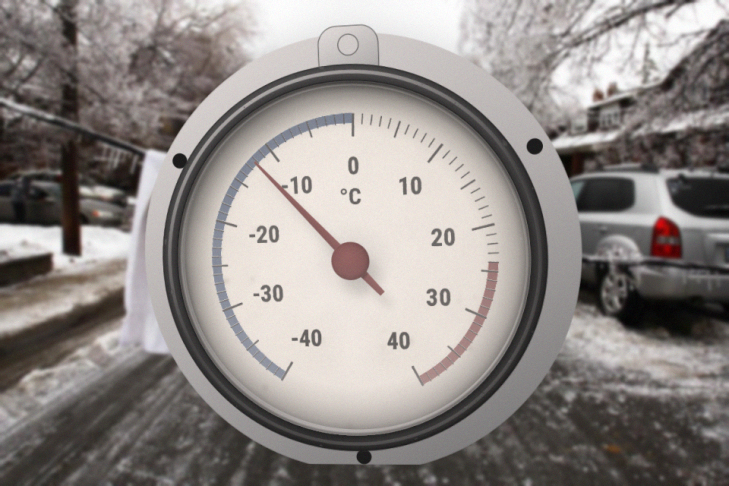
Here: -12 °C
